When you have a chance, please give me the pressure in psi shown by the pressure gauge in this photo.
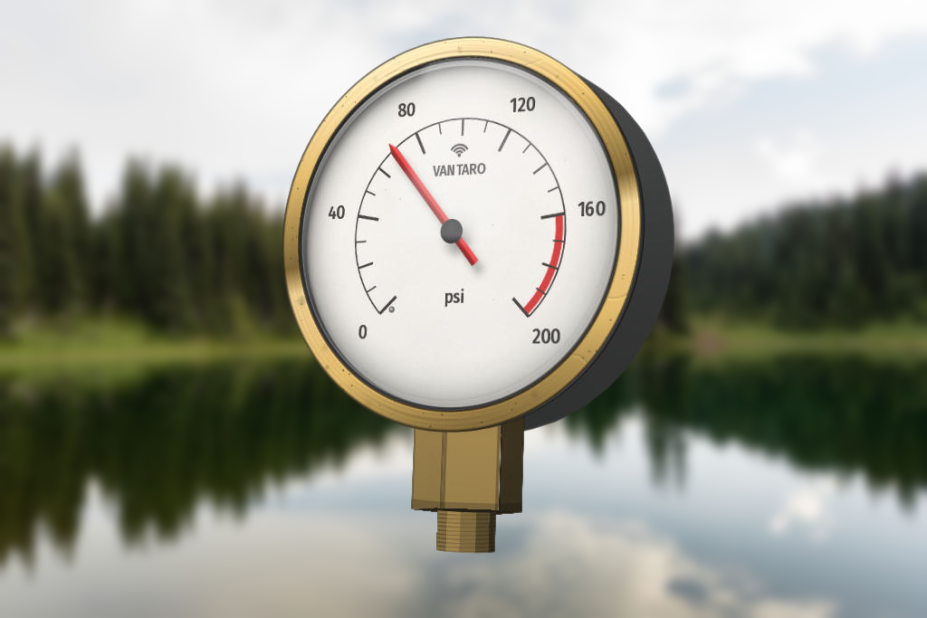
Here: 70 psi
